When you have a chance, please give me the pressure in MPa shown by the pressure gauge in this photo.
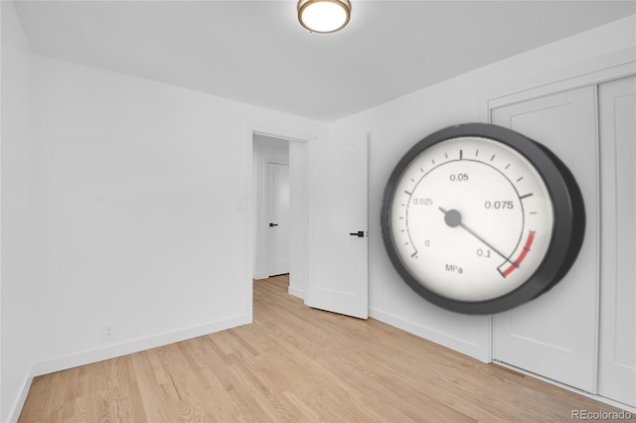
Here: 0.095 MPa
